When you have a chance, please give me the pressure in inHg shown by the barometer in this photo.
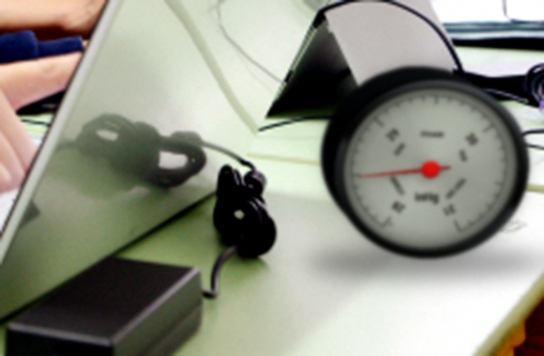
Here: 28.5 inHg
